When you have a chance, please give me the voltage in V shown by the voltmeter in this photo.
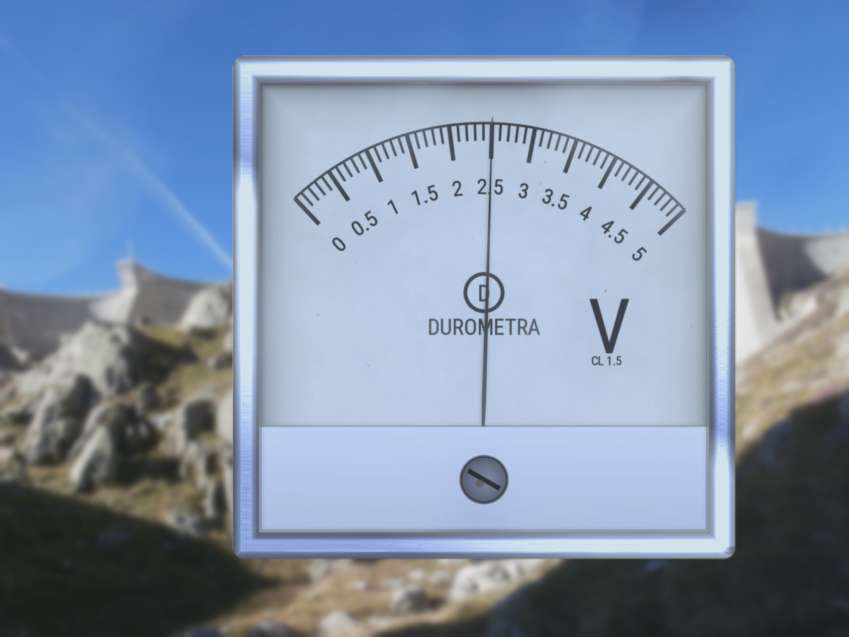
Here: 2.5 V
